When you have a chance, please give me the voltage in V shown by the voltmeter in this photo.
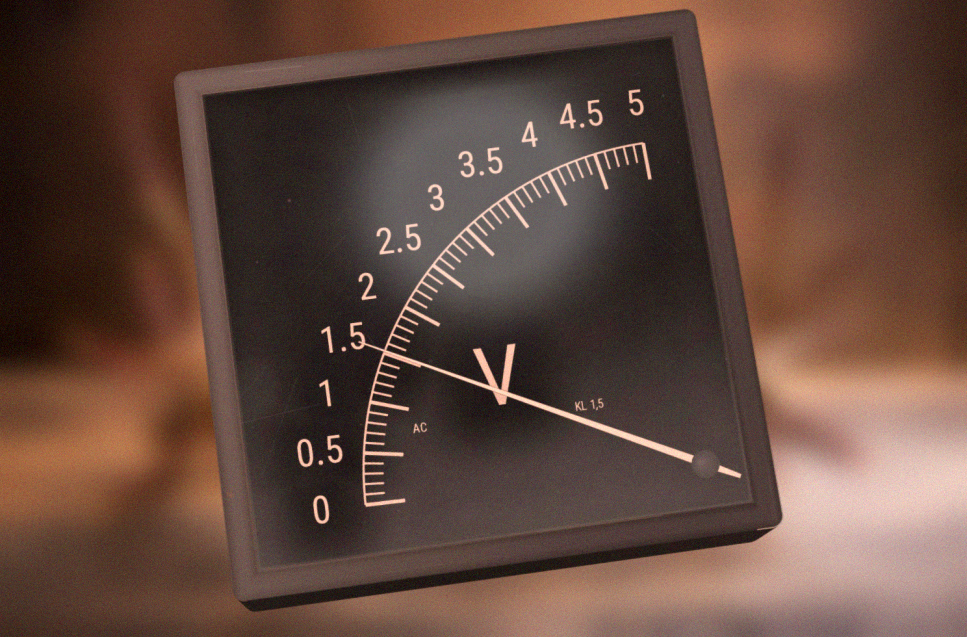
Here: 1.5 V
